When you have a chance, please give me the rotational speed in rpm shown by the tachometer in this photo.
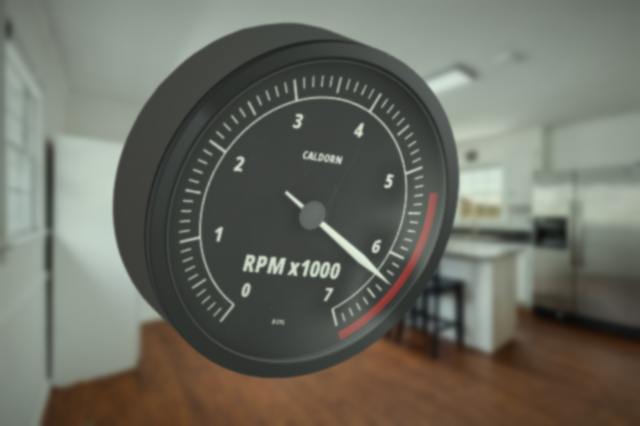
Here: 6300 rpm
